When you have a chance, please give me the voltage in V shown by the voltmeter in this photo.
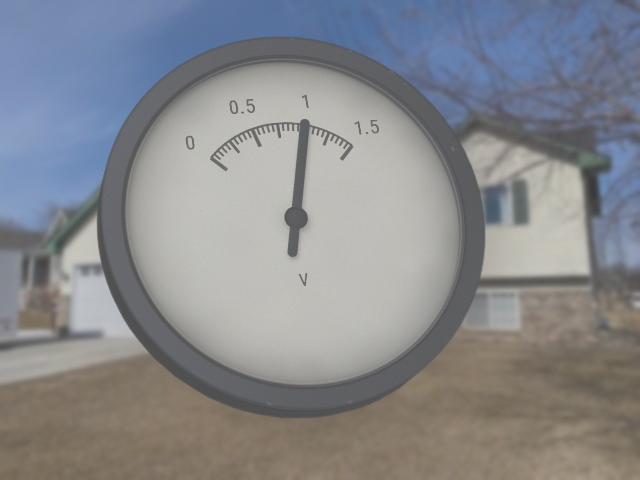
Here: 1 V
